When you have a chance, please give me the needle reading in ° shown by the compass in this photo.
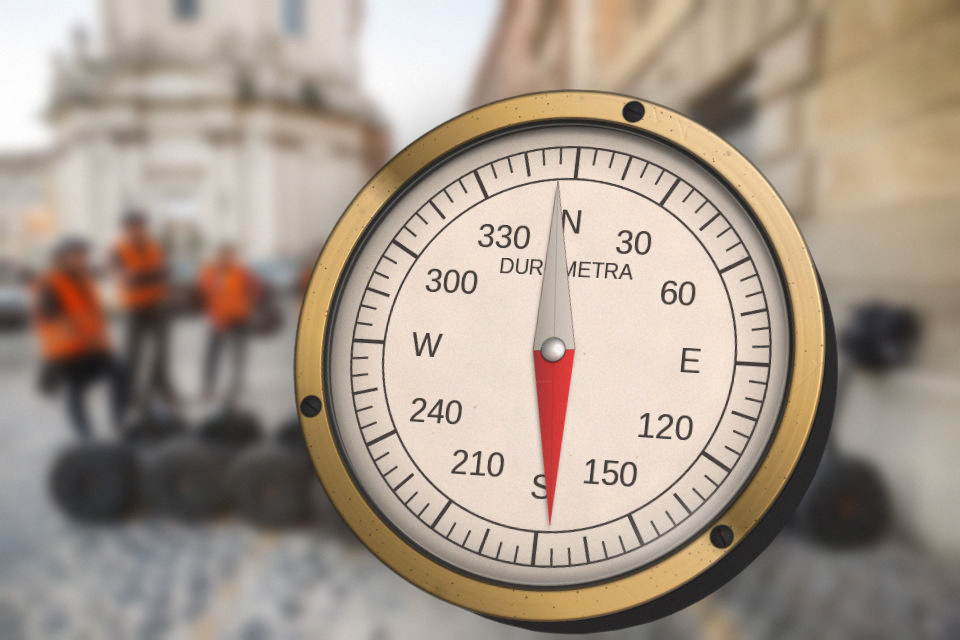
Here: 175 °
